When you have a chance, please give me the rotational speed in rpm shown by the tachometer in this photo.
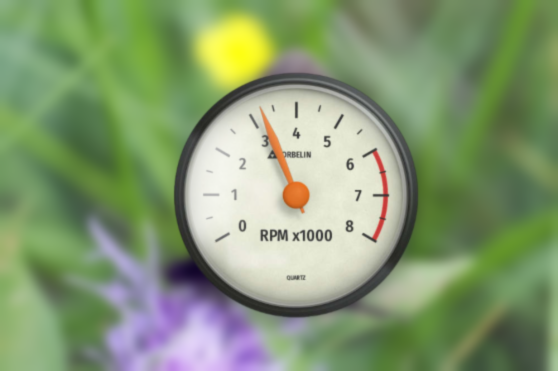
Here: 3250 rpm
